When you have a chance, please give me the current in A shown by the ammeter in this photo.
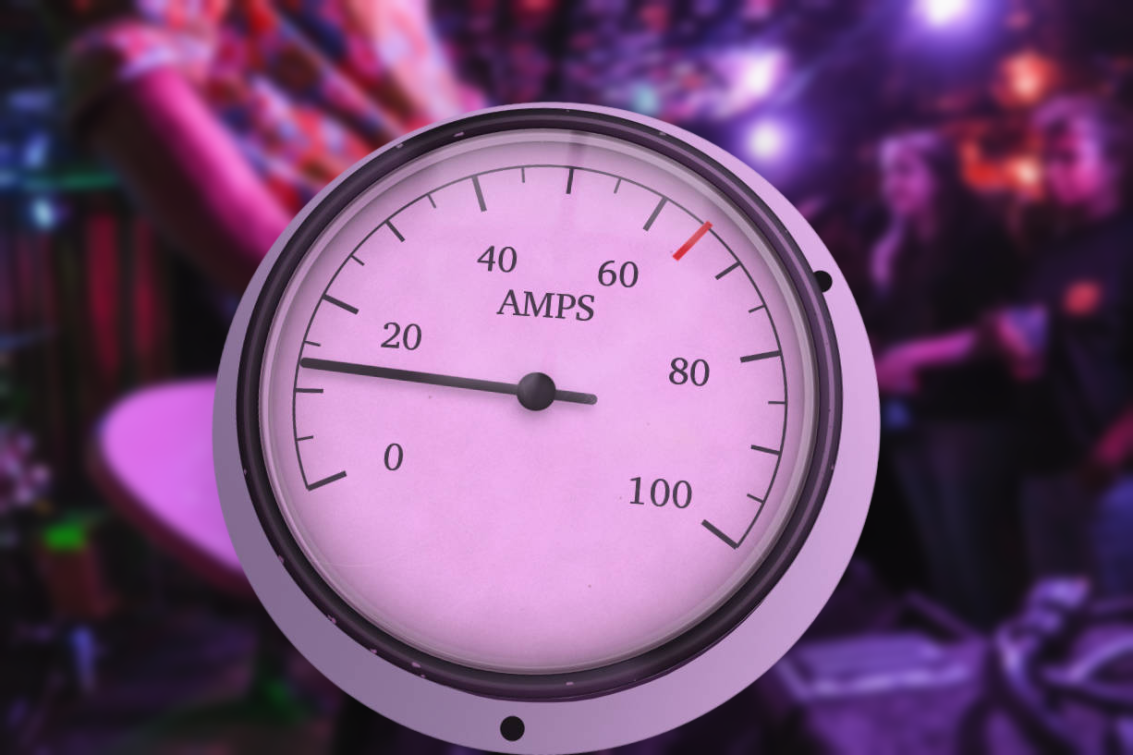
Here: 12.5 A
